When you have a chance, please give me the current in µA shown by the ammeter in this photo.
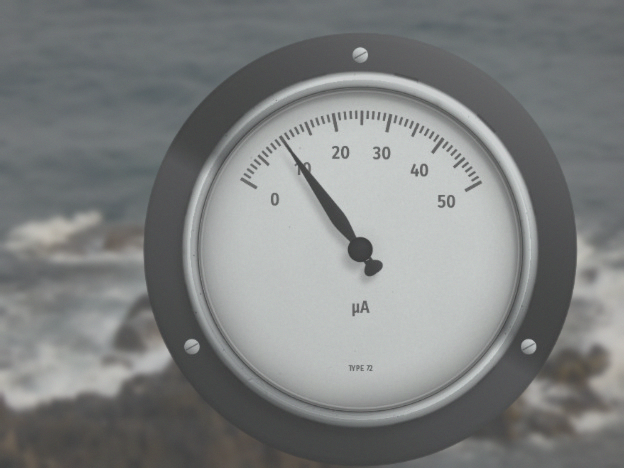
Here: 10 µA
